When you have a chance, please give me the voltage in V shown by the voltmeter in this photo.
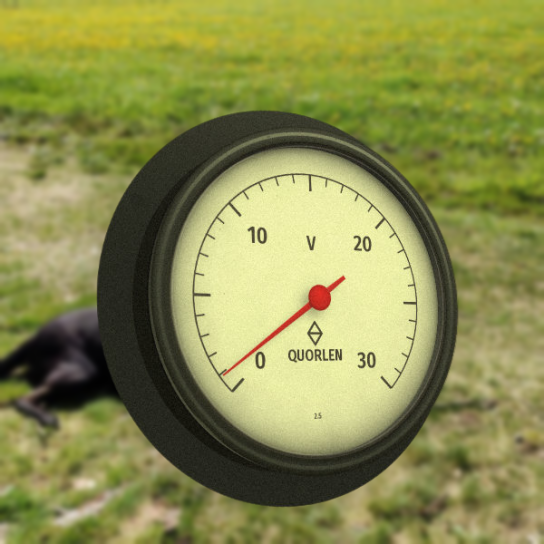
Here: 1 V
